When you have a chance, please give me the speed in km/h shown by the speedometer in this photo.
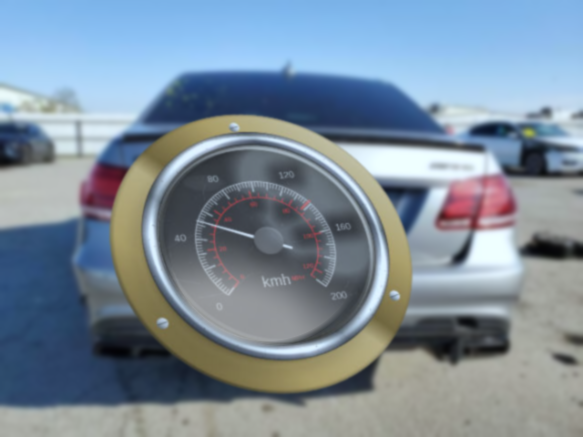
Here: 50 km/h
